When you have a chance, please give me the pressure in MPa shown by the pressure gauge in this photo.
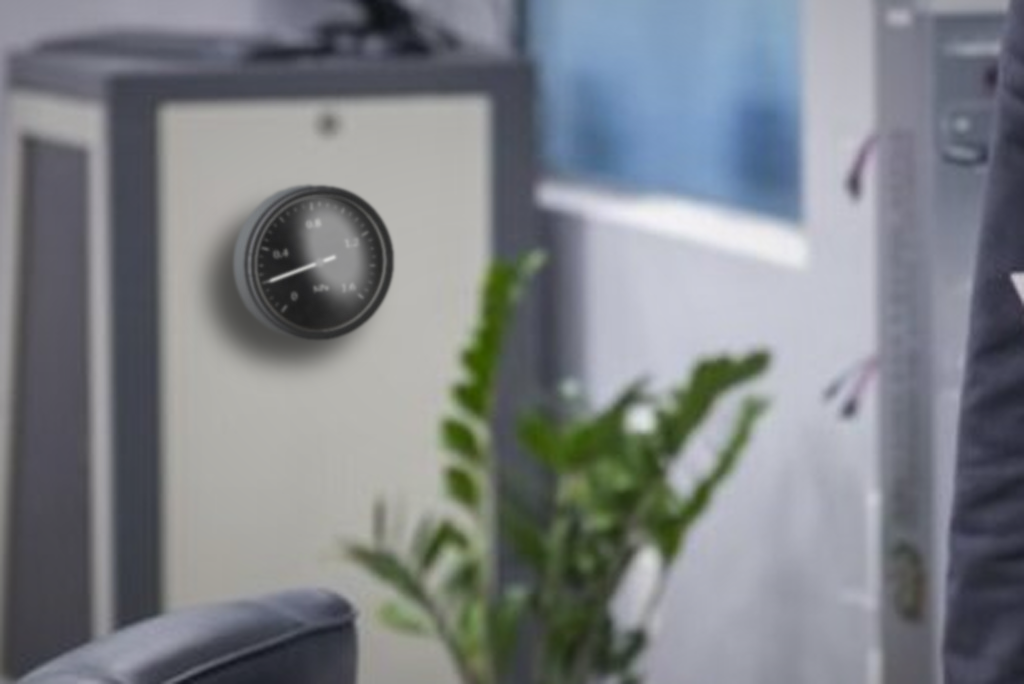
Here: 0.2 MPa
